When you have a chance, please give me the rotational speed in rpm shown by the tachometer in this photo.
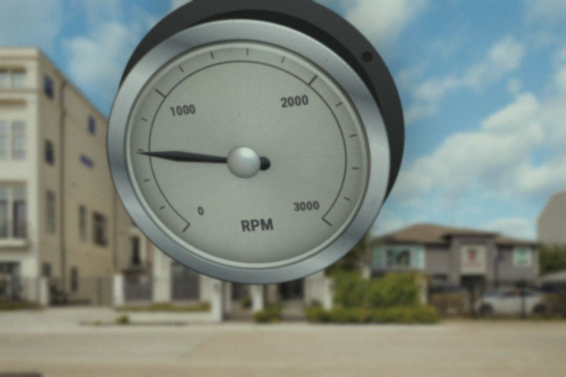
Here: 600 rpm
